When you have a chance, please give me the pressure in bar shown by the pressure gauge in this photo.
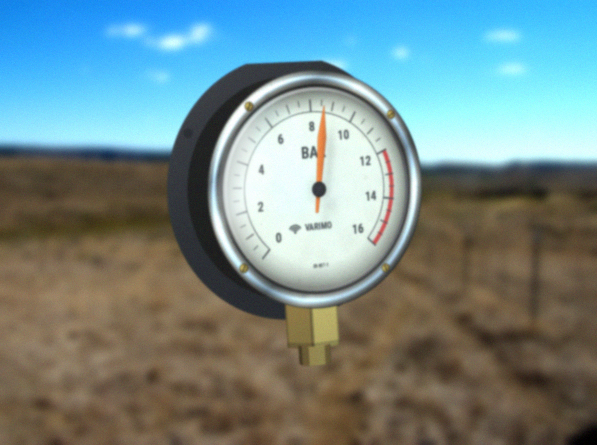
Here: 8.5 bar
